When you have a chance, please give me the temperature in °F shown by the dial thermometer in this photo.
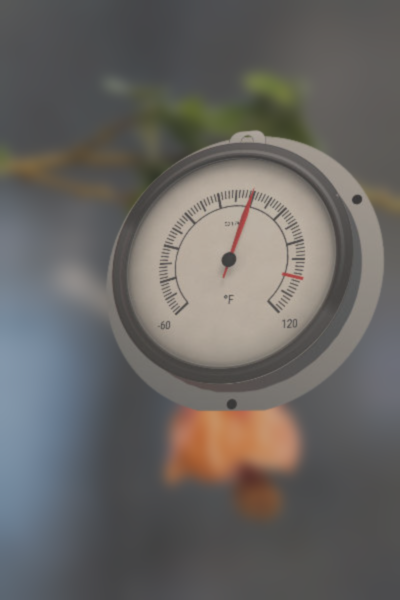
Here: 40 °F
